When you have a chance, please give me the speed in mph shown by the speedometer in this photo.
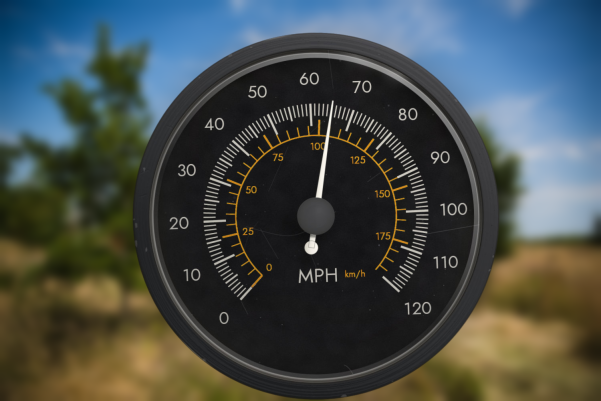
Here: 65 mph
